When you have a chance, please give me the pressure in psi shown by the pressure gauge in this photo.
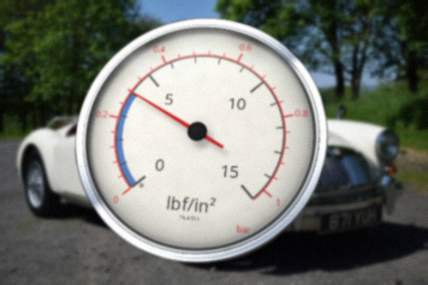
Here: 4 psi
